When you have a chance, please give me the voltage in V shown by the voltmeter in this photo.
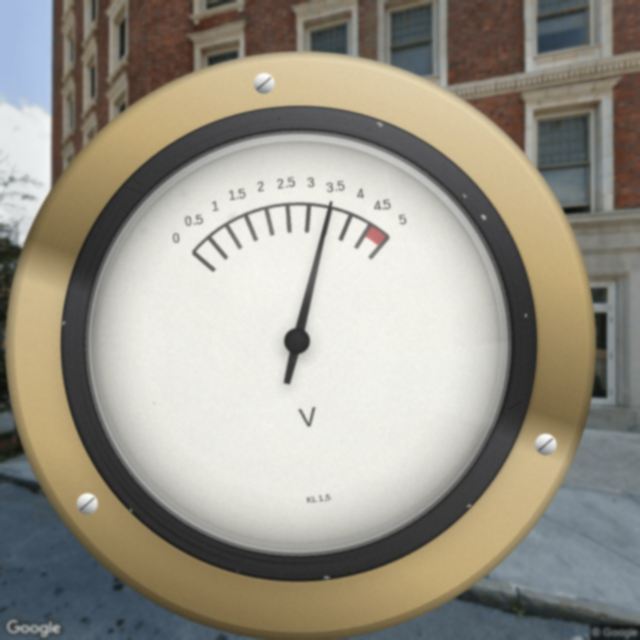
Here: 3.5 V
